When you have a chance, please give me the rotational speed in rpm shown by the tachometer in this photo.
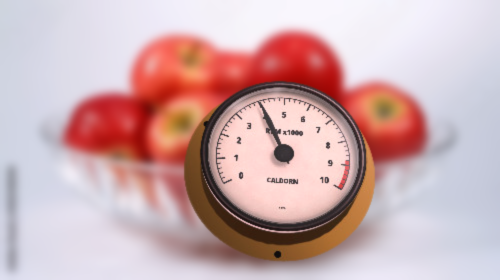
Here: 4000 rpm
